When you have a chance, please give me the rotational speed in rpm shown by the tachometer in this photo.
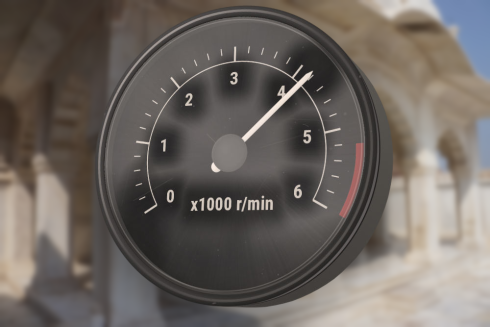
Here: 4200 rpm
